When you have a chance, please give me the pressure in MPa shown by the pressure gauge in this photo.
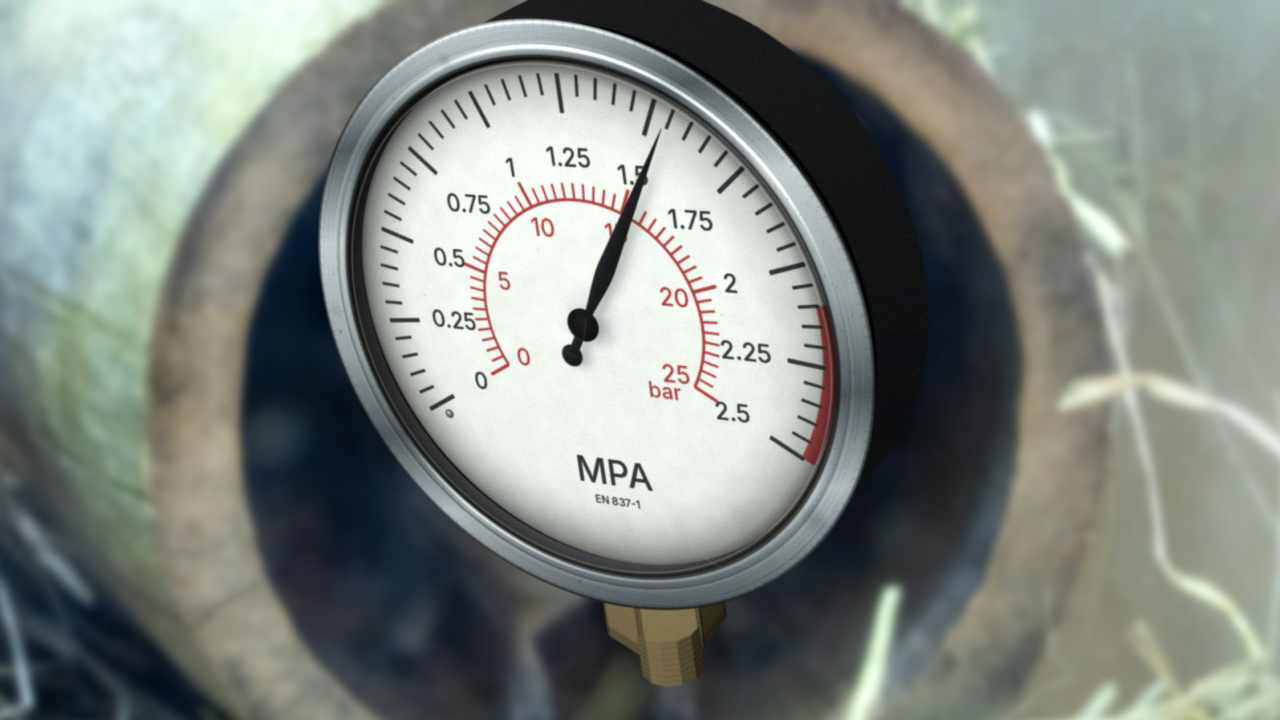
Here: 1.55 MPa
